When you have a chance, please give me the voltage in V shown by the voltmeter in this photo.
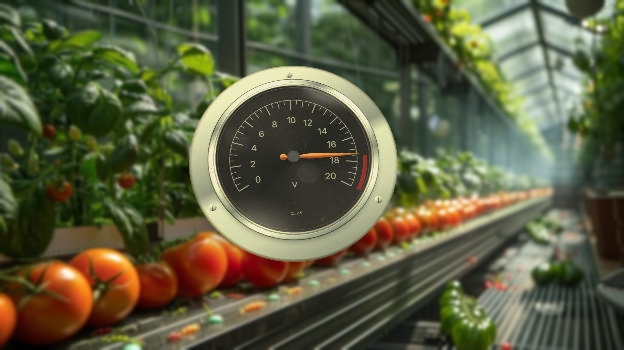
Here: 17.5 V
